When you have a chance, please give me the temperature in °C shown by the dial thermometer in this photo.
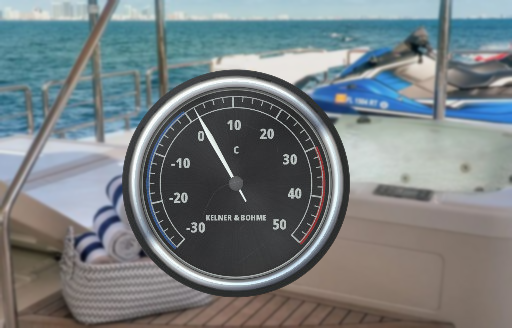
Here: 2 °C
